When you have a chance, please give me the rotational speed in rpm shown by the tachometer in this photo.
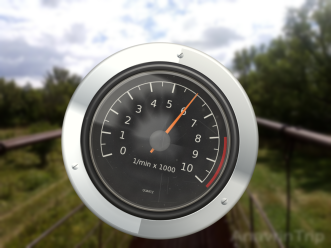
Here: 6000 rpm
